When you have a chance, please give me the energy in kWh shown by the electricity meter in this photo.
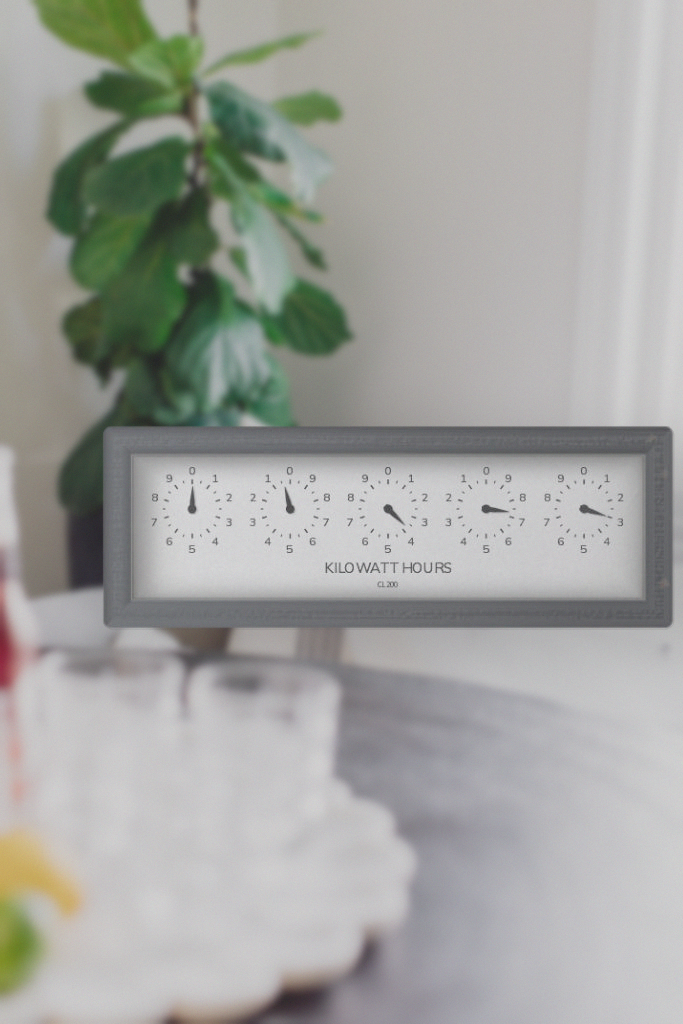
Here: 373 kWh
